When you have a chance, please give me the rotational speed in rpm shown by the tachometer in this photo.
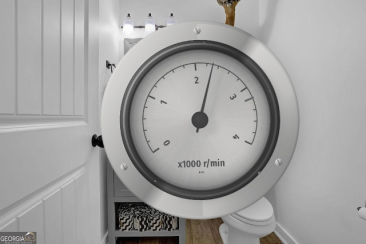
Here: 2300 rpm
